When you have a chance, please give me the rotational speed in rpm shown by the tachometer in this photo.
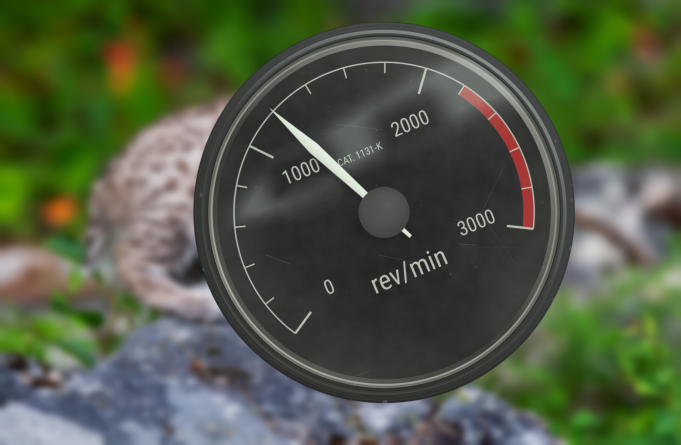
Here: 1200 rpm
